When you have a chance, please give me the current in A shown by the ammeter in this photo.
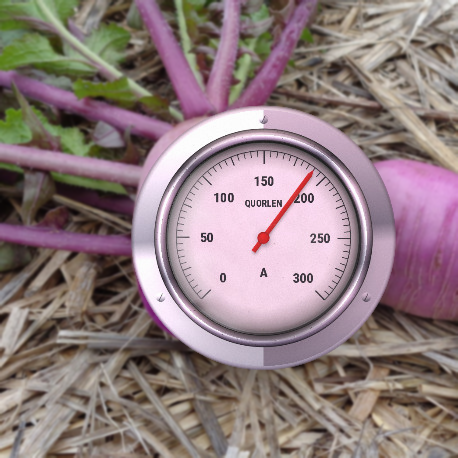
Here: 190 A
